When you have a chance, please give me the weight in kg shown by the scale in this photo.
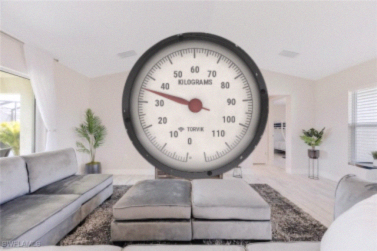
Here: 35 kg
